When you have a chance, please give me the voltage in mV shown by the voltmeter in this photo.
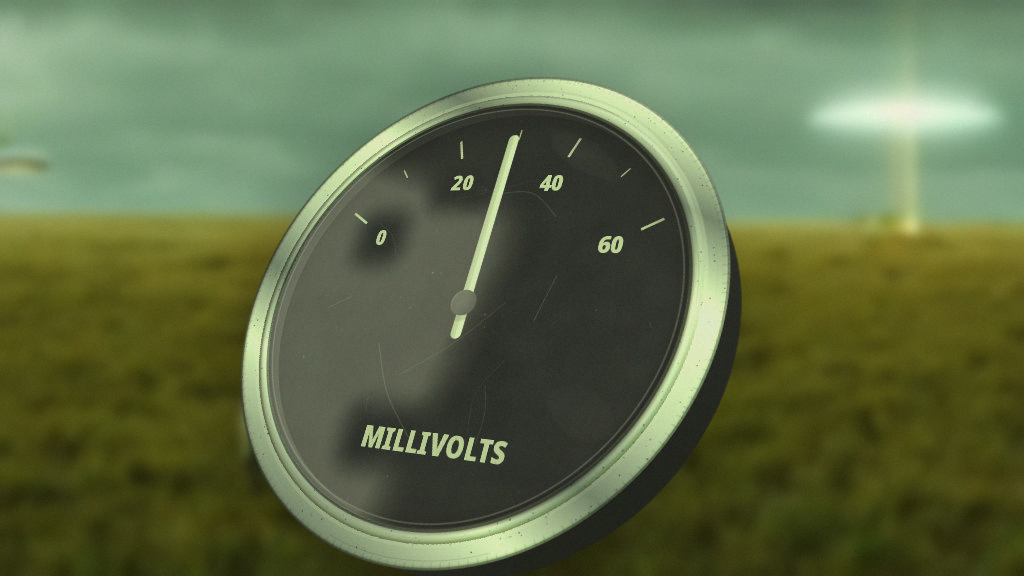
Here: 30 mV
